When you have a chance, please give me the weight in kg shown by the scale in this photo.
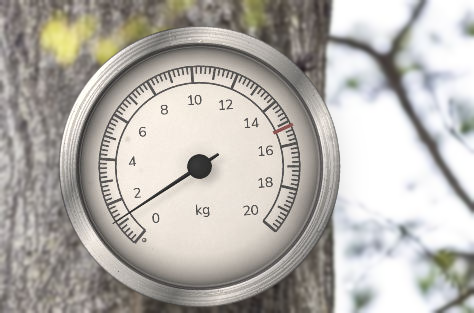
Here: 1.2 kg
